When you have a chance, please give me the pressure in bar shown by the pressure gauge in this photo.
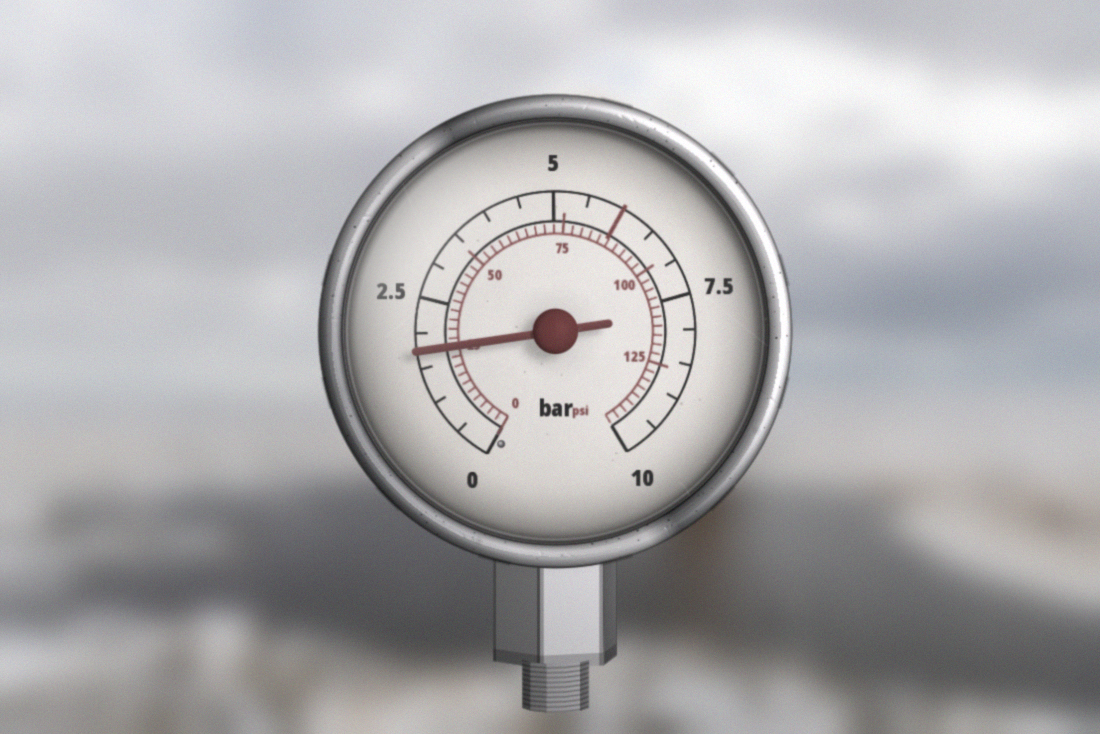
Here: 1.75 bar
